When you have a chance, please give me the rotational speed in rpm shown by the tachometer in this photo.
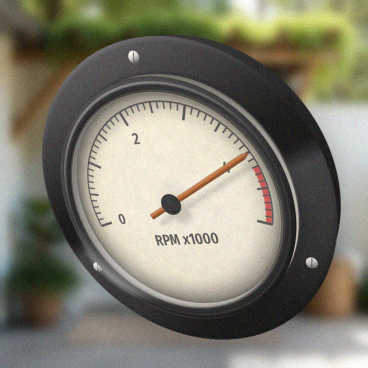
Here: 4000 rpm
